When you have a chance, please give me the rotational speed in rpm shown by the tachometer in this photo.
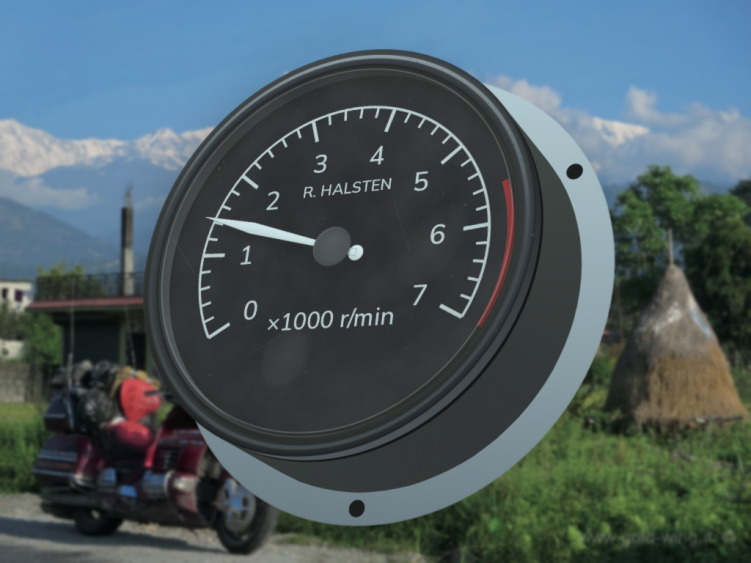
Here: 1400 rpm
